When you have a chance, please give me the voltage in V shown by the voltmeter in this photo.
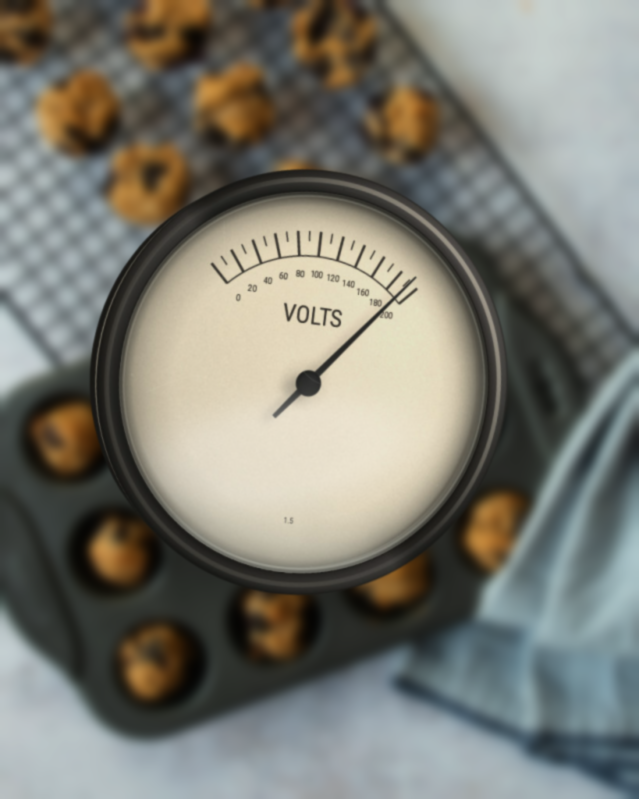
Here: 190 V
